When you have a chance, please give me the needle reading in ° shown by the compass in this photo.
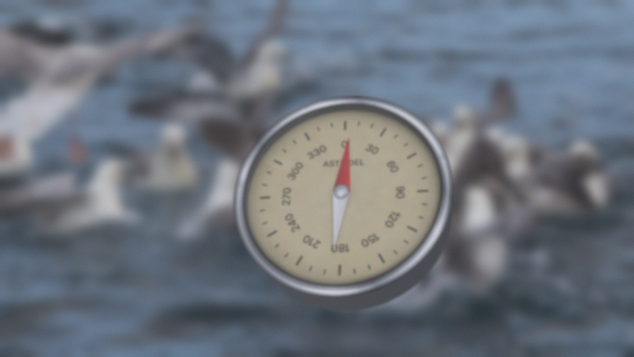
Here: 5 °
